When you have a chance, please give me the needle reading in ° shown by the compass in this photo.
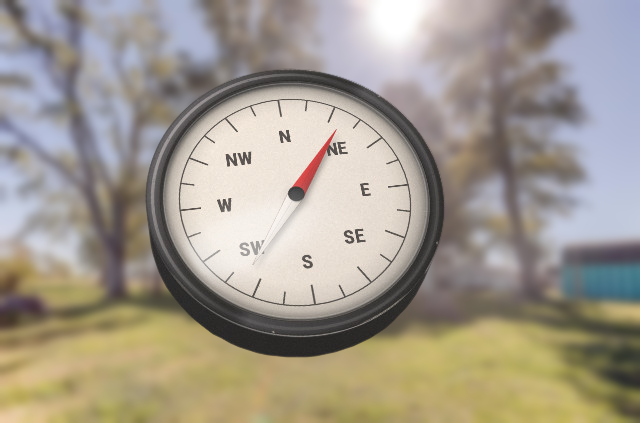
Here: 37.5 °
